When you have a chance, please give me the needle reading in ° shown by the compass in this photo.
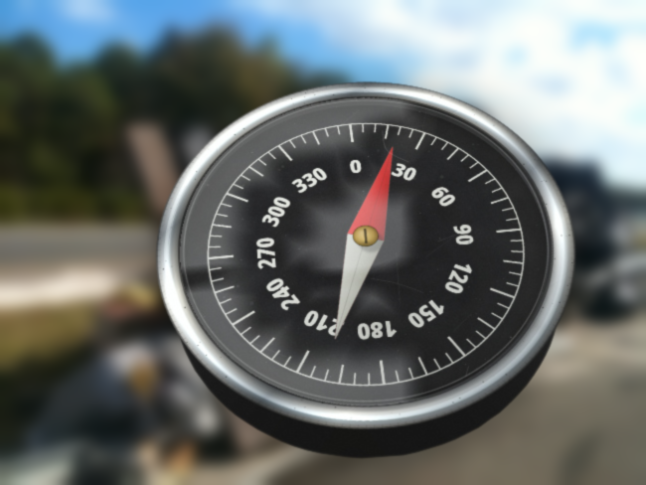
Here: 20 °
